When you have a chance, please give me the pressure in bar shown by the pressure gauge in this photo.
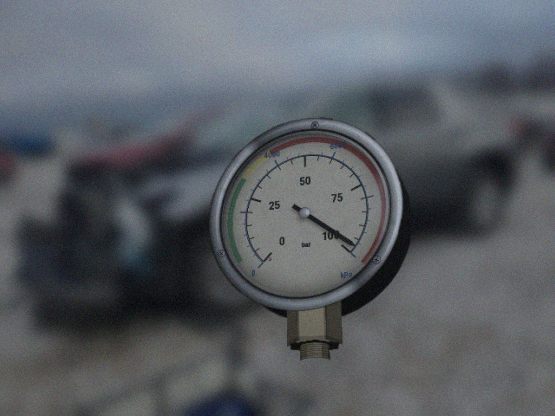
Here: 97.5 bar
